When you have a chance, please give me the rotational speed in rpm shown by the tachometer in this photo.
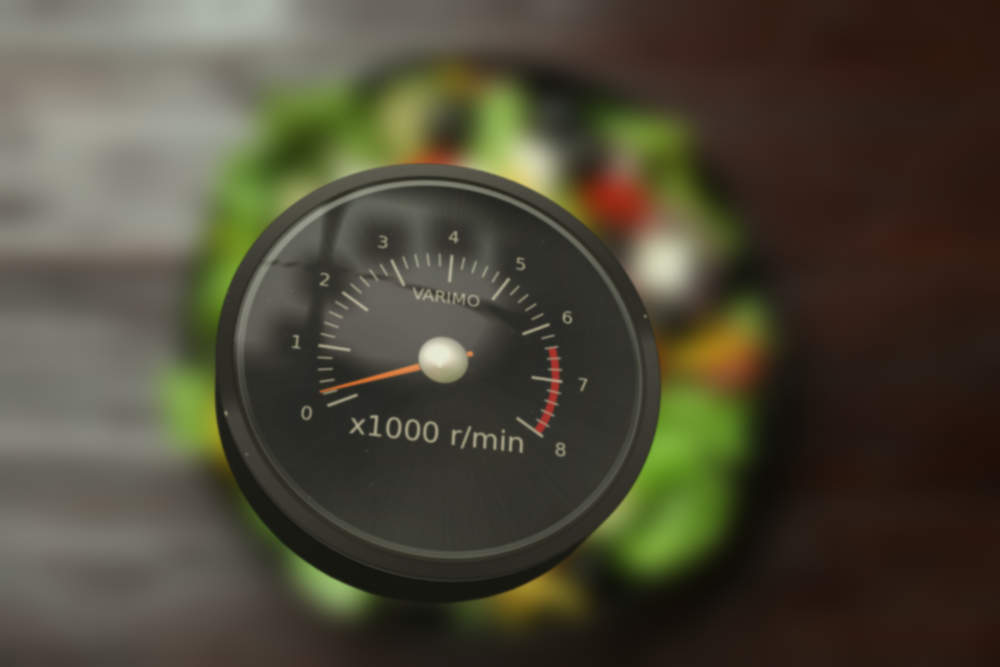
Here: 200 rpm
